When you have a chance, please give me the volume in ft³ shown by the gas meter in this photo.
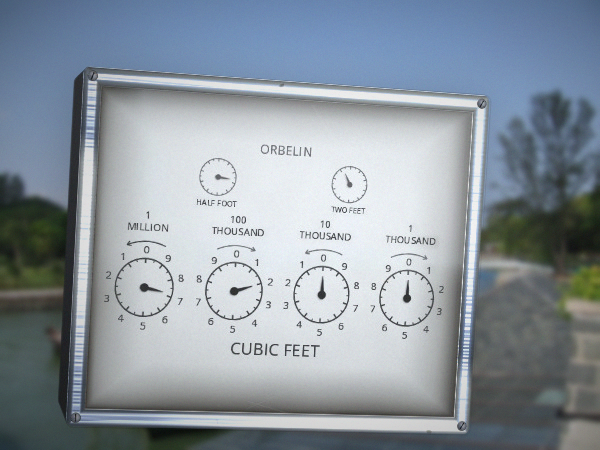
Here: 720000 ft³
